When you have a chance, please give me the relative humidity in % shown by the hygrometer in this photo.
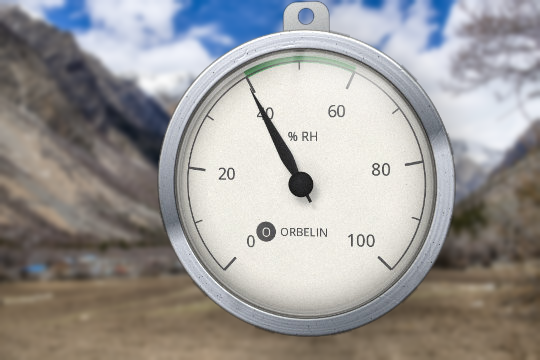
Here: 40 %
